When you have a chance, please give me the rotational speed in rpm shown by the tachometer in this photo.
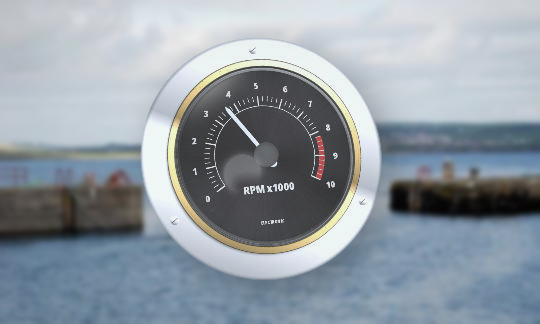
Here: 3600 rpm
